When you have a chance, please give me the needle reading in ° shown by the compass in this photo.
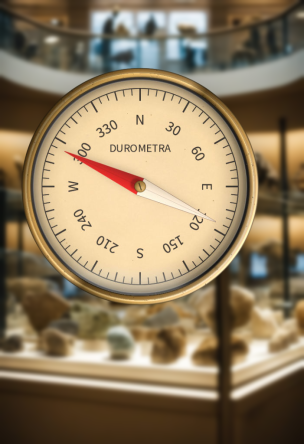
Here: 295 °
